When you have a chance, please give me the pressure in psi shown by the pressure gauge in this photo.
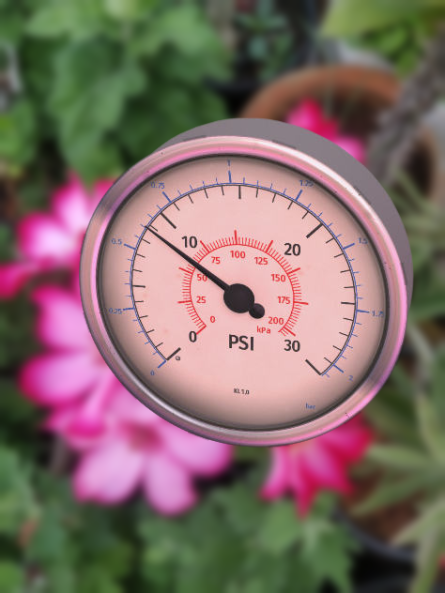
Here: 9 psi
